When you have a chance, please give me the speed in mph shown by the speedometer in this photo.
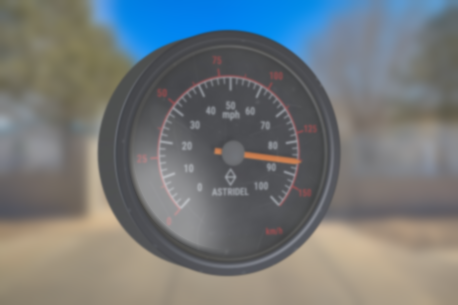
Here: 86 mph
